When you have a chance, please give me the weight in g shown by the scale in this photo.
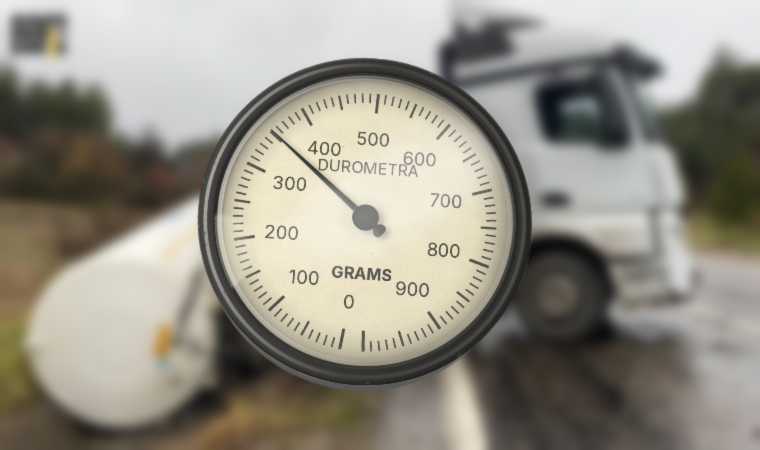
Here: 350 g
